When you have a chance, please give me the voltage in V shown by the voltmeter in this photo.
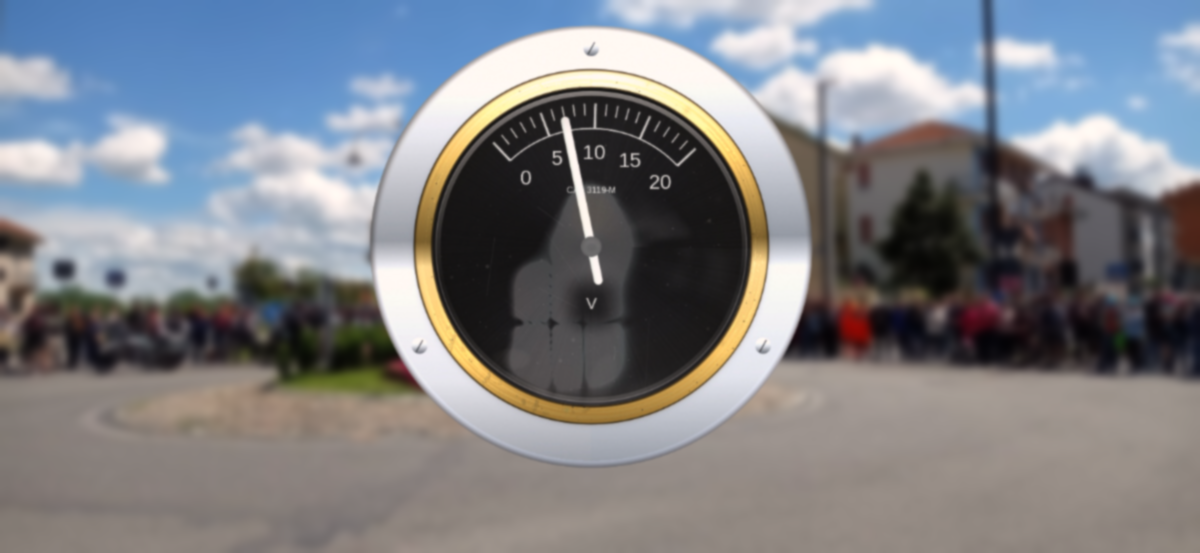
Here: 7 V
